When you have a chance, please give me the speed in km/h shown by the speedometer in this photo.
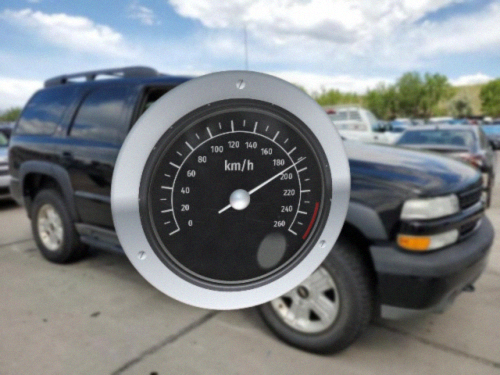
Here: 190 km/h
